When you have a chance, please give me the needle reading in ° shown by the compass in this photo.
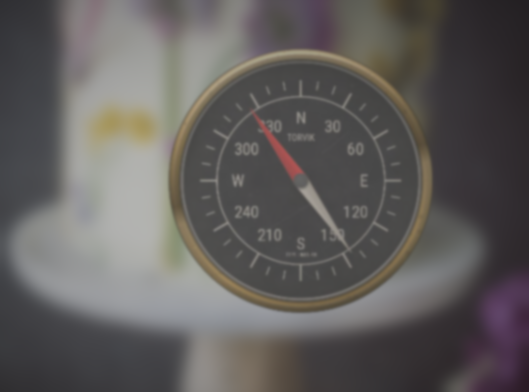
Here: 325 °
